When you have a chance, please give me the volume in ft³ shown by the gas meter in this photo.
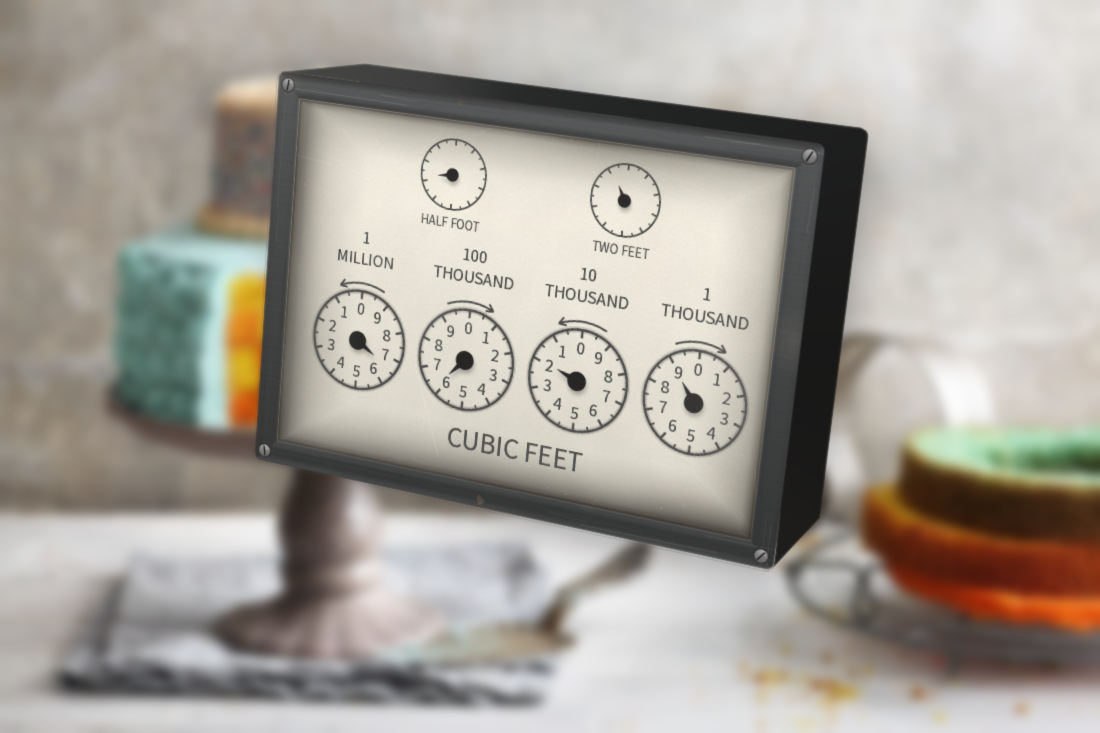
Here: 661900 ft³
